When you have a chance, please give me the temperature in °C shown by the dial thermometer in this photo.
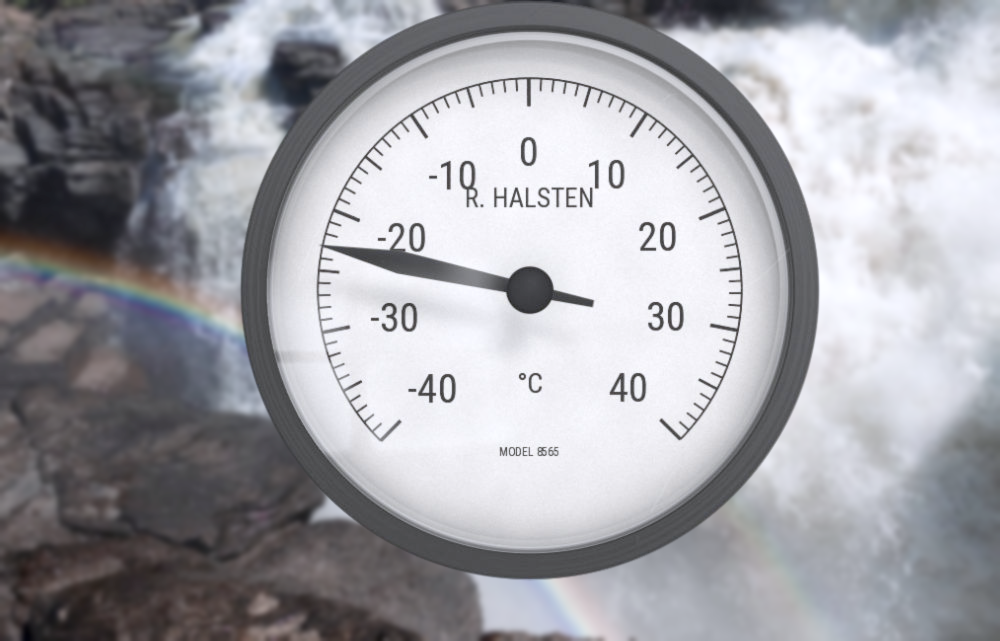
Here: -23 °C
